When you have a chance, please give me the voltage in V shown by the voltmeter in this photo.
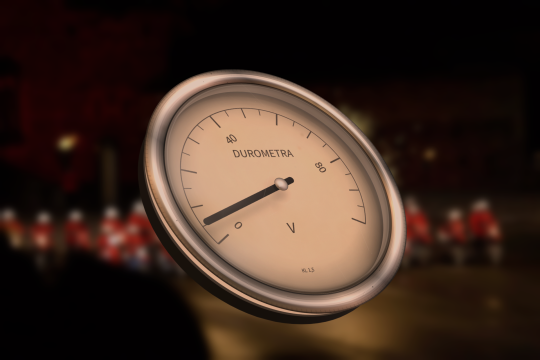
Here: 5 V
